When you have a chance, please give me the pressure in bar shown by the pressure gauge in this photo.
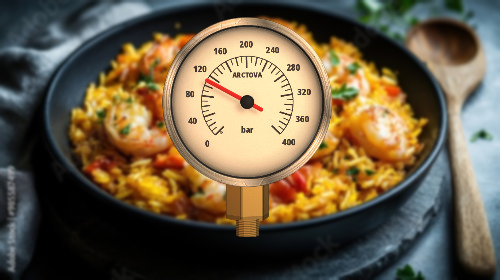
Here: 110 bar
